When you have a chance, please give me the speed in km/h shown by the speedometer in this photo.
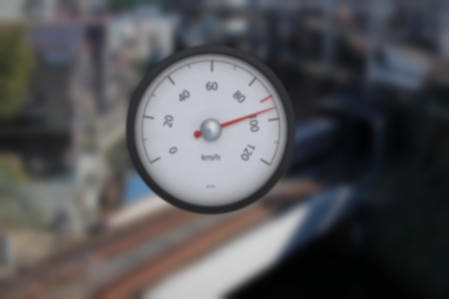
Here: 95 km/h
